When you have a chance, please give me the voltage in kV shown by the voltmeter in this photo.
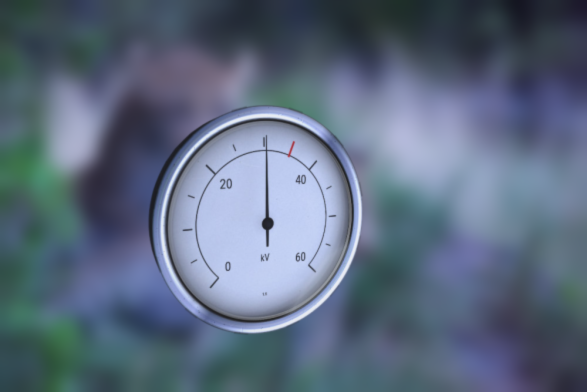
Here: 30 kV
